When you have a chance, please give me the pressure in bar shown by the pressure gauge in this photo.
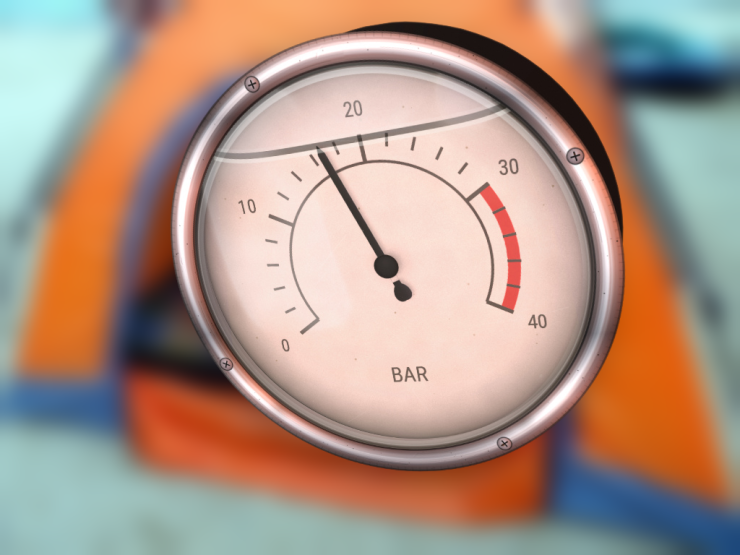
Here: 17 bar
